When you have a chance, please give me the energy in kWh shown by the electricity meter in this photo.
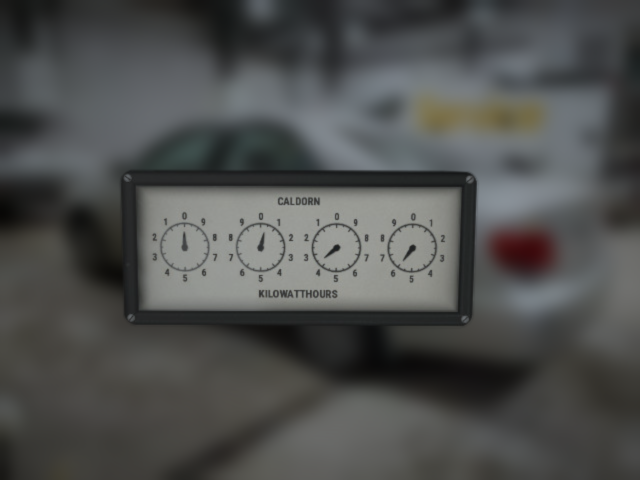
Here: 36 kWh
